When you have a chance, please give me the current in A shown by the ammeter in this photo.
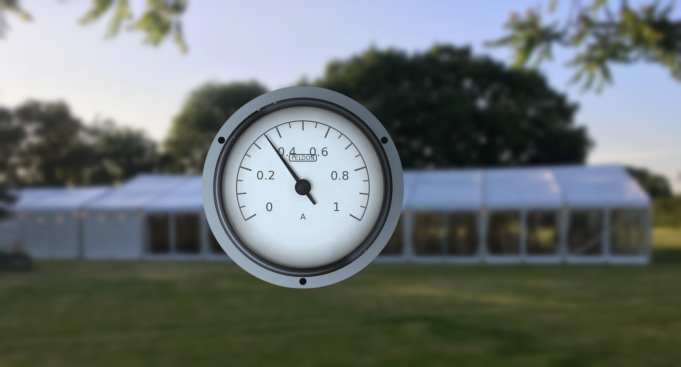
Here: 0.35 A
